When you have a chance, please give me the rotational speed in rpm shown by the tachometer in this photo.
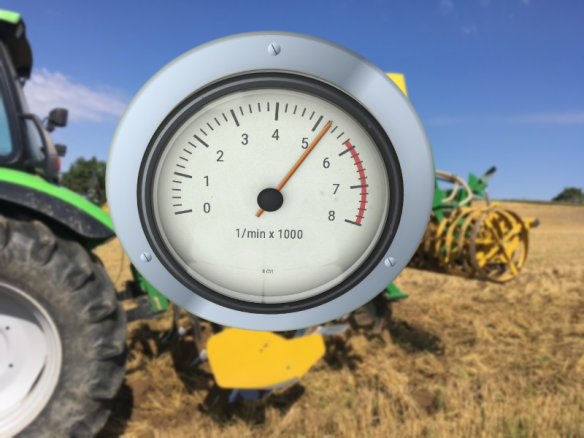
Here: 5200 rpm
